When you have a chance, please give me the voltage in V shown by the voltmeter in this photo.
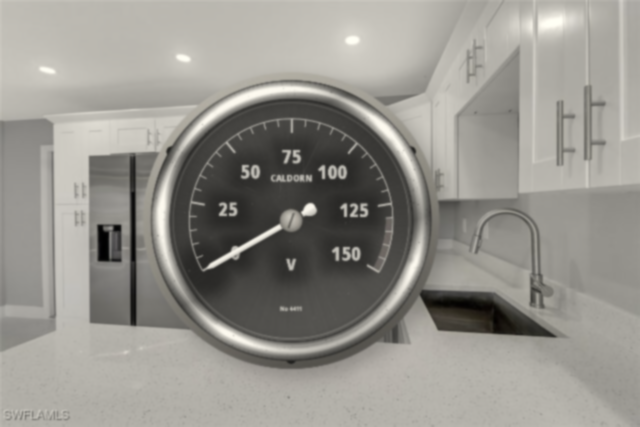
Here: 0 V
